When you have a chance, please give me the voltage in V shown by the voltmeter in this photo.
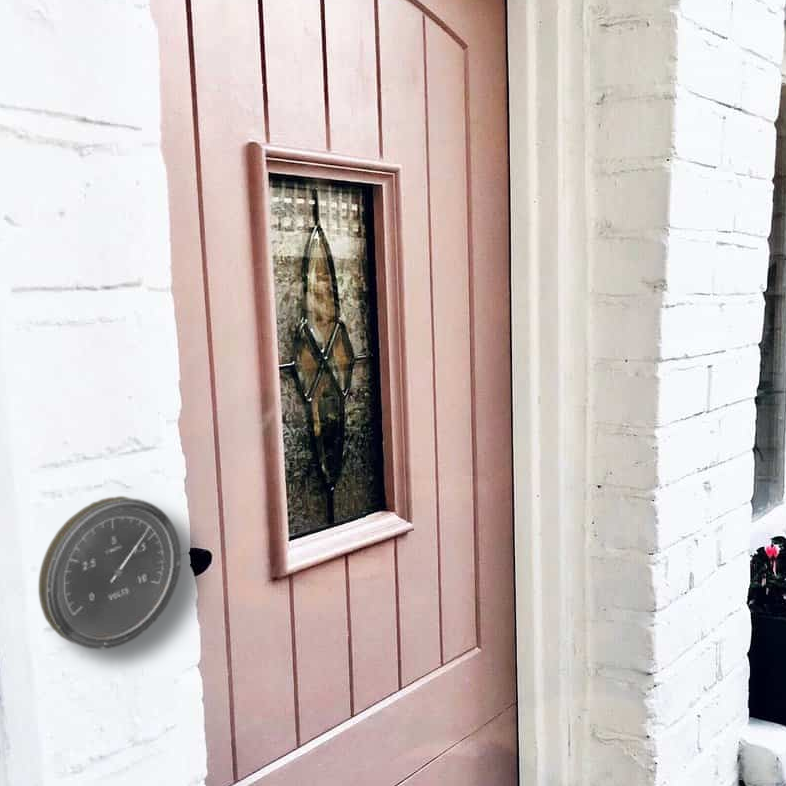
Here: 7 V
